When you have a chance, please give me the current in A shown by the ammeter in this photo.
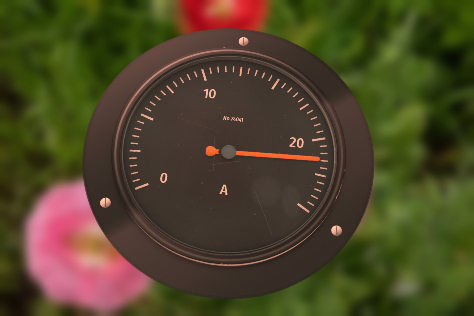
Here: 21.5 A
